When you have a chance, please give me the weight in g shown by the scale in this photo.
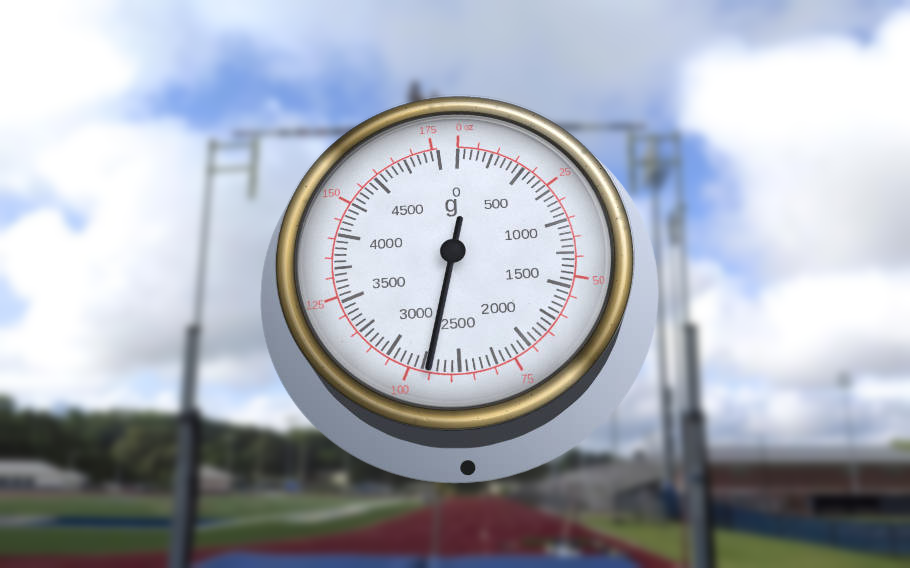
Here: 2700 g
